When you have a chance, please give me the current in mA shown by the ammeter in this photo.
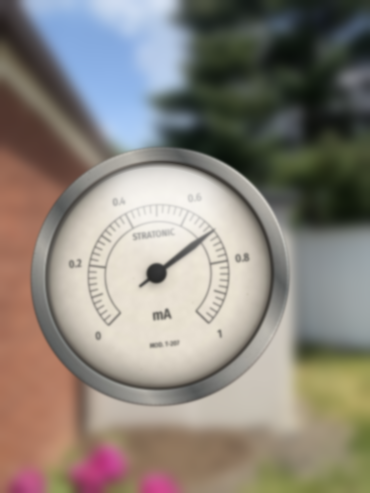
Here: 0.7 mA
